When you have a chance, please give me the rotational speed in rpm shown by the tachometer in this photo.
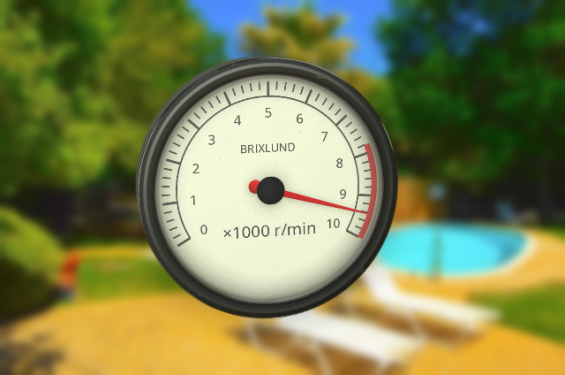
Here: 9400 rpm
